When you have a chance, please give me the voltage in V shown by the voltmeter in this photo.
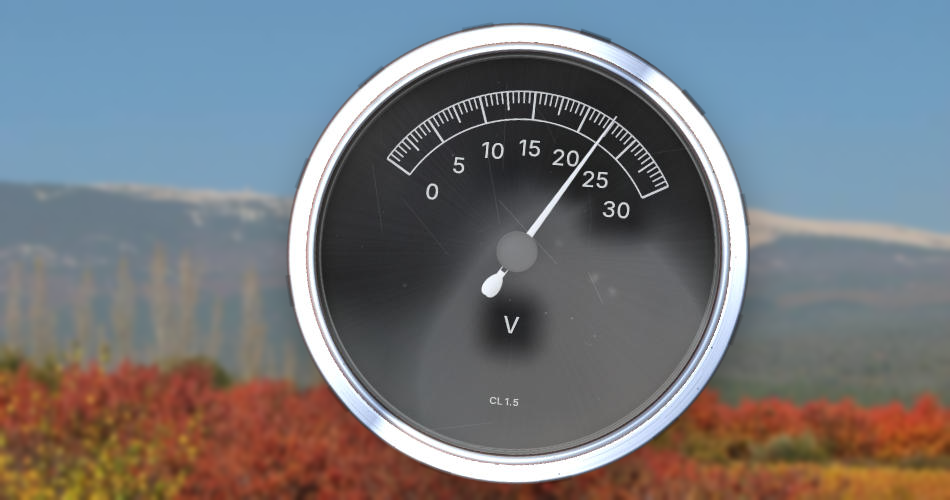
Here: 22.5 V
